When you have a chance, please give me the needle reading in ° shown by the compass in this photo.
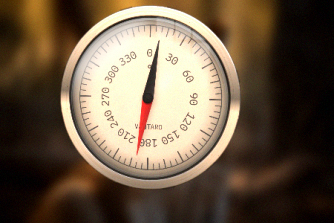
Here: 190 °
